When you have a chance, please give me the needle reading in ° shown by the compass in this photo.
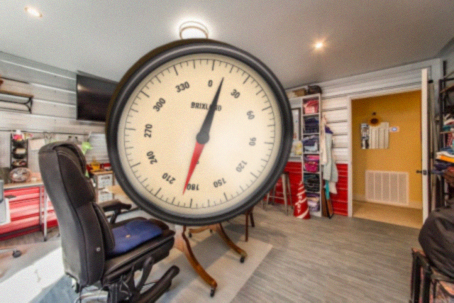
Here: 190 °
